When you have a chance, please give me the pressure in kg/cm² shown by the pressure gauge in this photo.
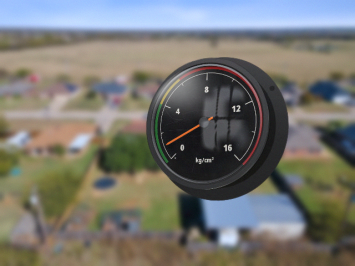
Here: 1 kg/cm²
